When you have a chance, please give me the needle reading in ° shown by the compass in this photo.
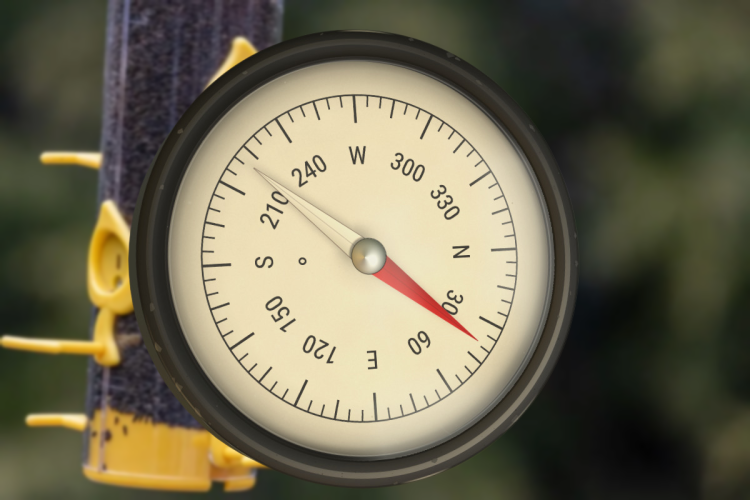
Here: 40 °
